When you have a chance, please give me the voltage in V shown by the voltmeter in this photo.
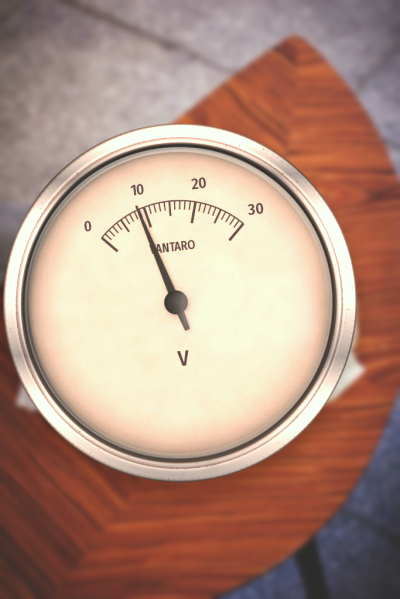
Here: 9 V
